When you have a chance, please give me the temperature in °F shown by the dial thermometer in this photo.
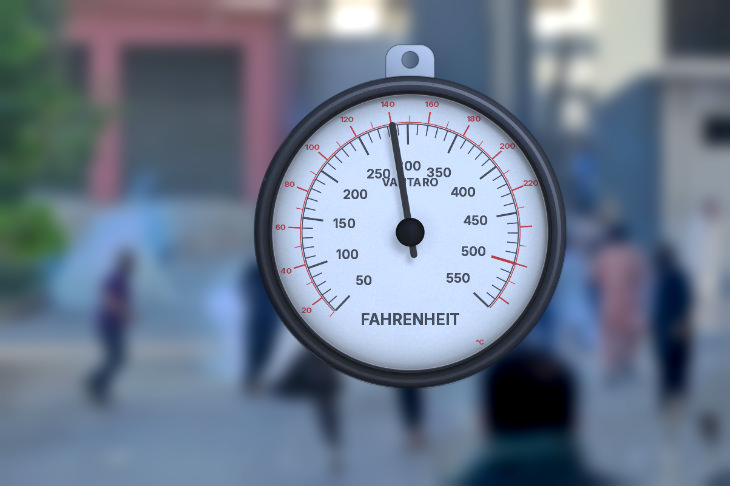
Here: 285 °F
